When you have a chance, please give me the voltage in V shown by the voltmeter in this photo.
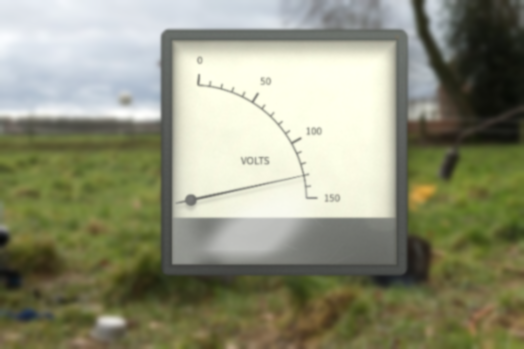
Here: 130 V
